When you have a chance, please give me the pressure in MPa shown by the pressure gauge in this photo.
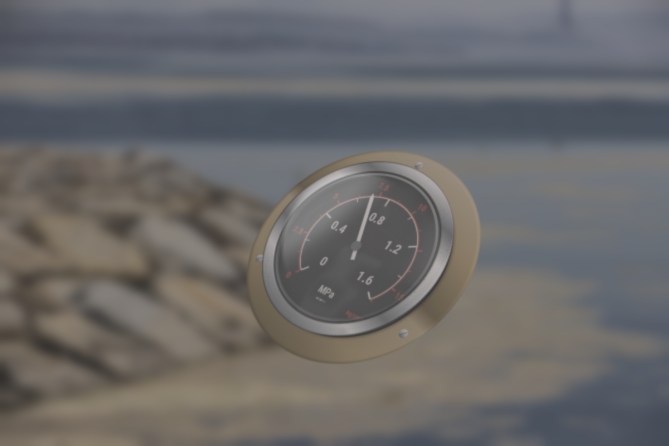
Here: 0.7 MPa
